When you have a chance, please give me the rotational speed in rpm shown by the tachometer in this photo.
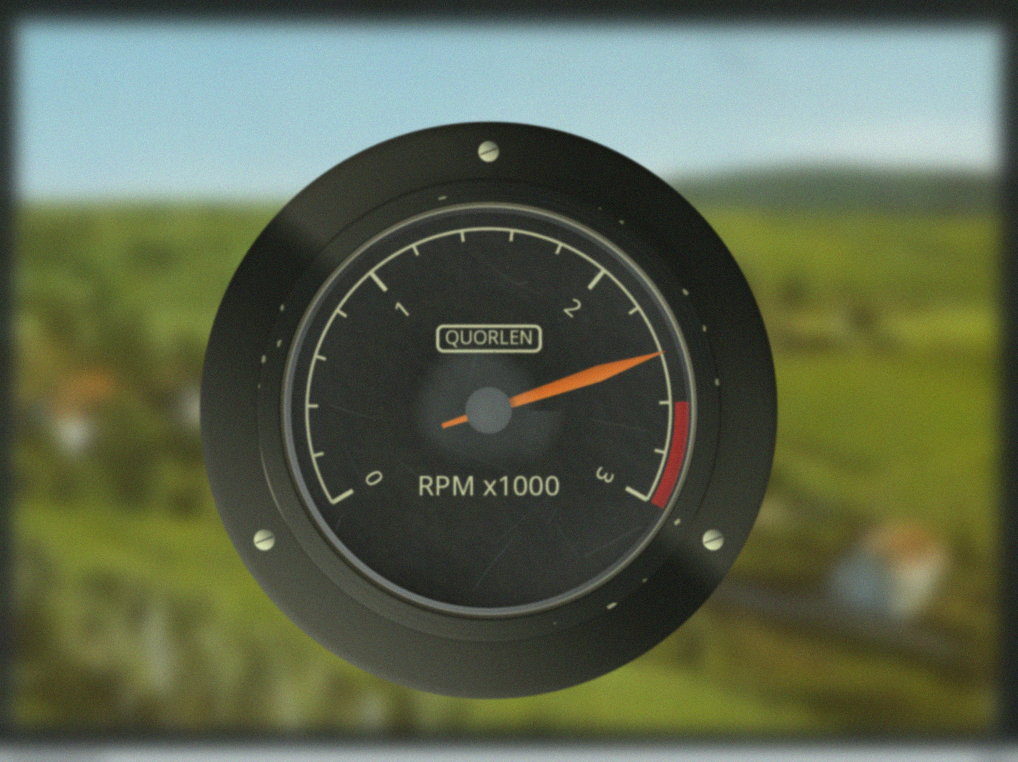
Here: 2400 rpm
